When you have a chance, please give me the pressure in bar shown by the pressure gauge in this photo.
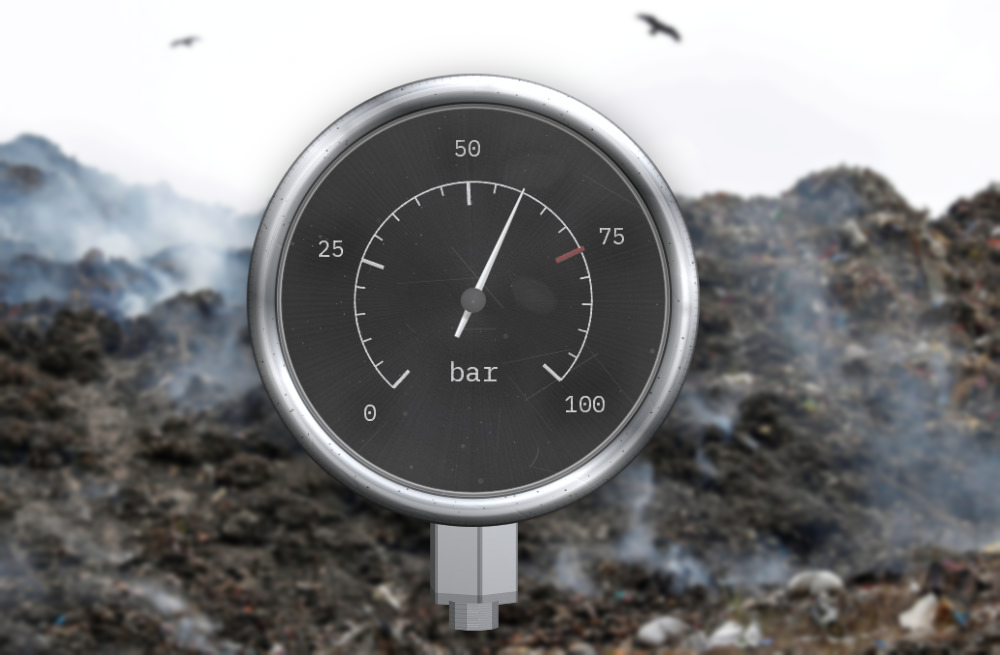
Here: 60 bar
